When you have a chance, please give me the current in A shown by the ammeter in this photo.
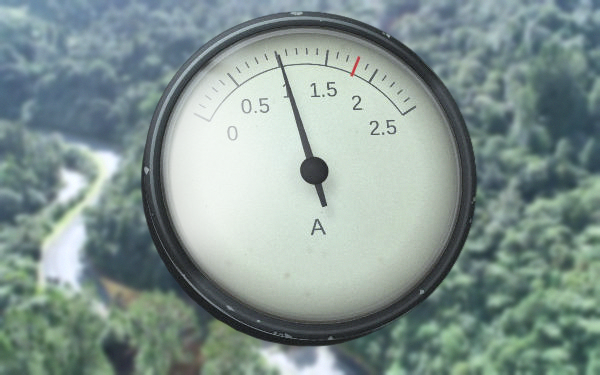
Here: 1 A
